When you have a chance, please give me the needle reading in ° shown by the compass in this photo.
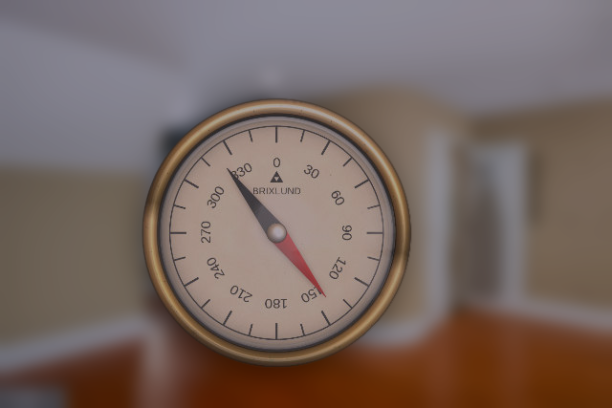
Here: 142.5 °
